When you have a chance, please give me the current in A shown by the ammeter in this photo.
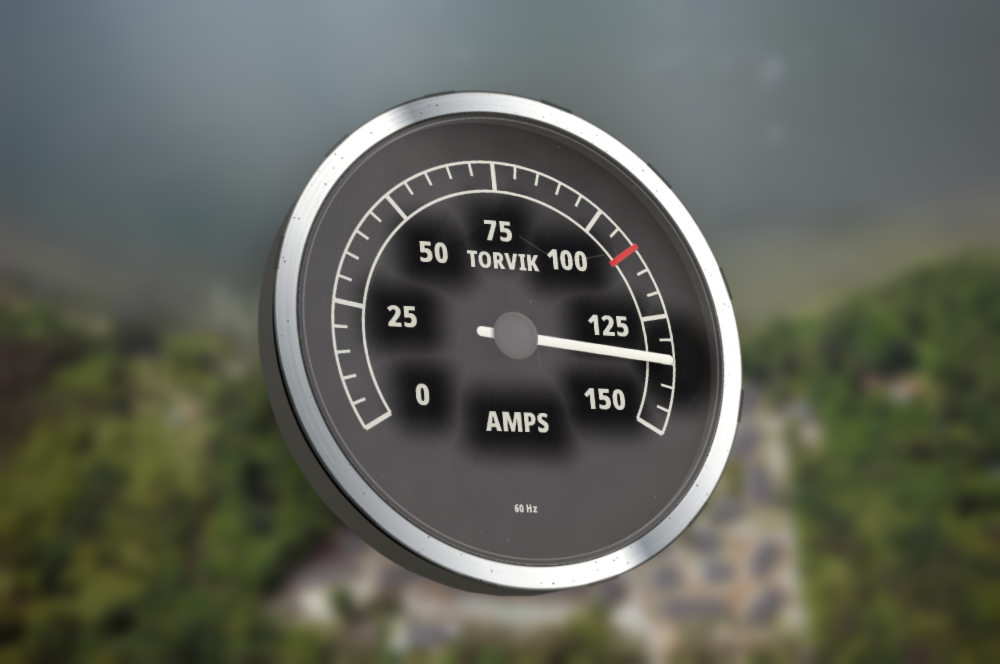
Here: 135 A
